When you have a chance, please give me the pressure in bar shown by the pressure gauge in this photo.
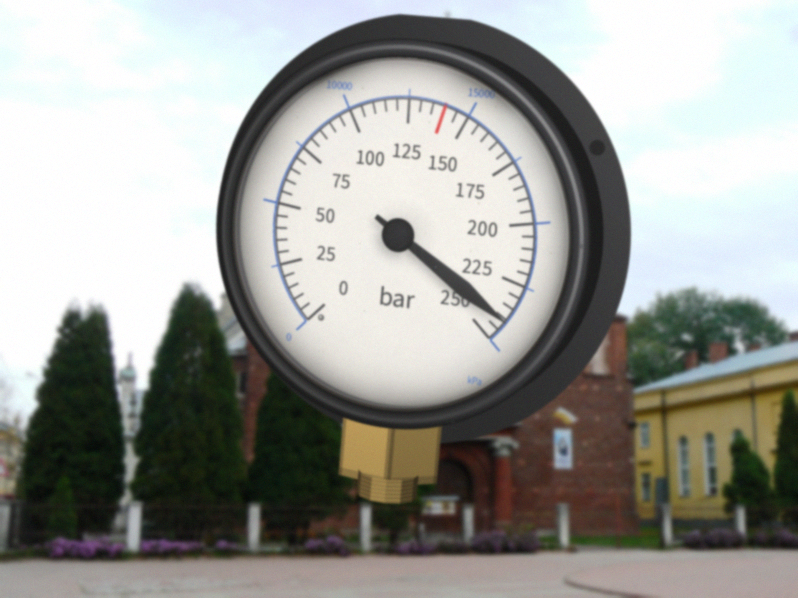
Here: 240 bar
